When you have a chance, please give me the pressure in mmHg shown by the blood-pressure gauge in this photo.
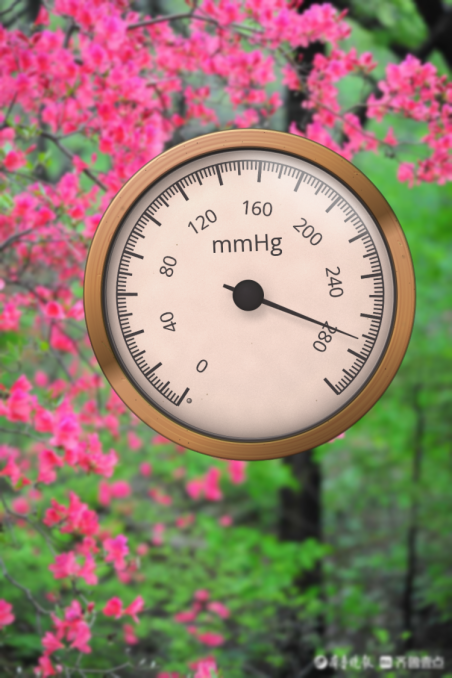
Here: 272 mmHg
